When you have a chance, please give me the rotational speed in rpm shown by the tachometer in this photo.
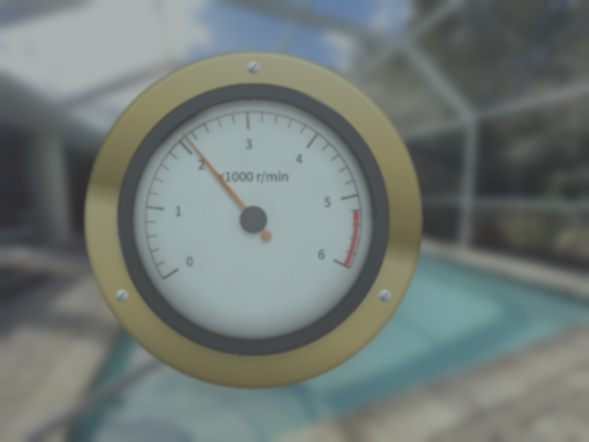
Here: 2100 rpm
